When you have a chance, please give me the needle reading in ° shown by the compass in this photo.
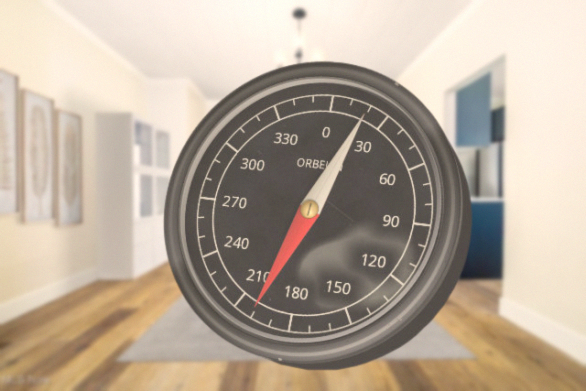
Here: 200 °
